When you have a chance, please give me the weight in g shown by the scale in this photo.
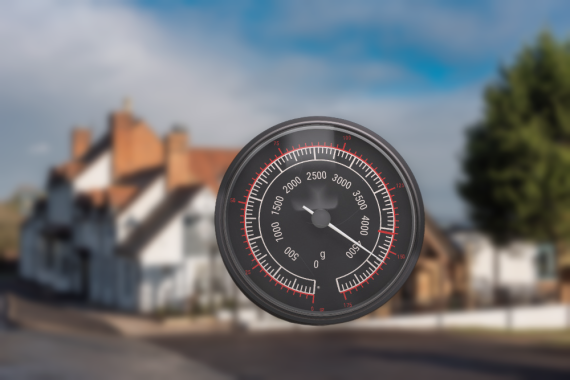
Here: 4400 g
